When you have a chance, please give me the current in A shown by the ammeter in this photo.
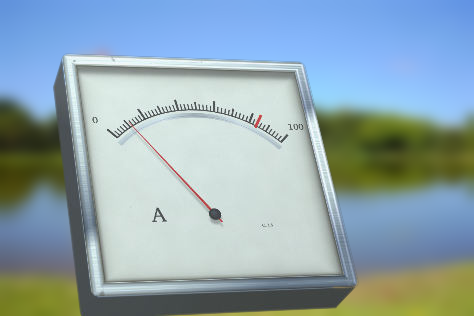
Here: 10 A
